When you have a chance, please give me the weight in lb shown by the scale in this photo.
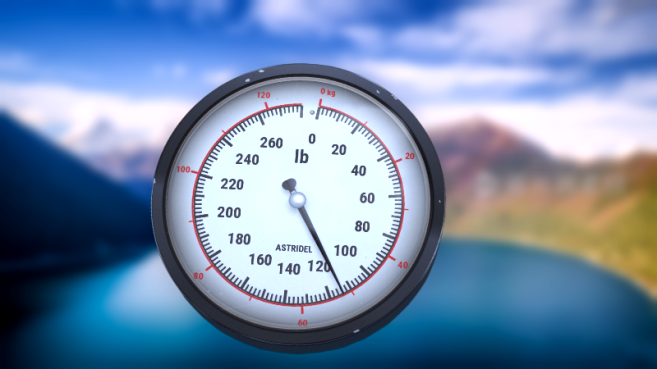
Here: 114 lb
